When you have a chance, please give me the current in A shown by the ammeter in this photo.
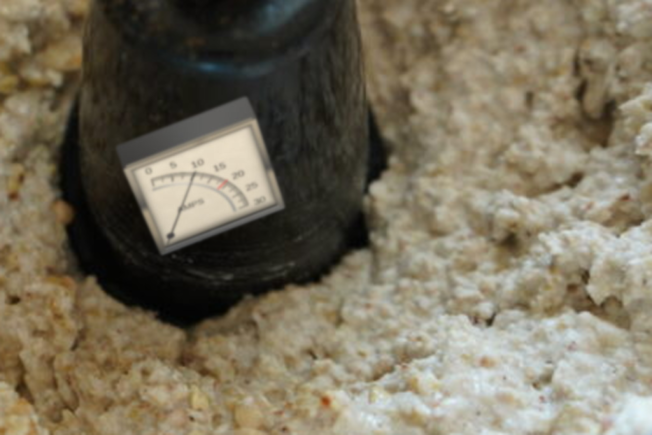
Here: 10 A
